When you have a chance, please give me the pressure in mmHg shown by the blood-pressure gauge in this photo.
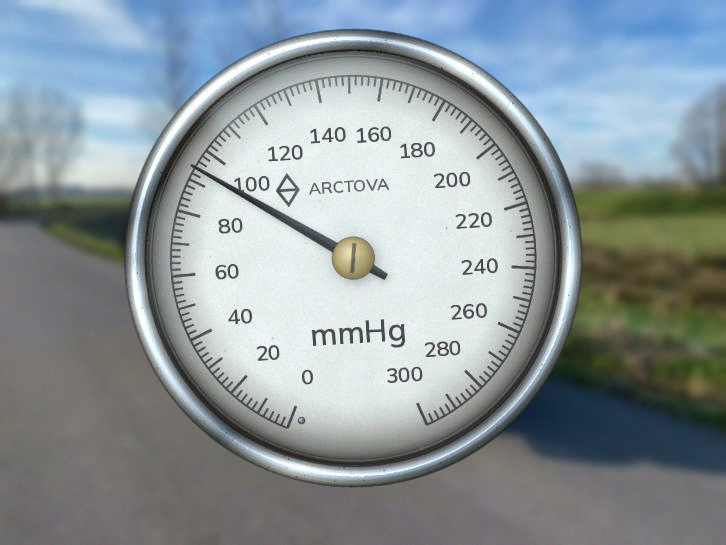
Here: 94 mmHg
